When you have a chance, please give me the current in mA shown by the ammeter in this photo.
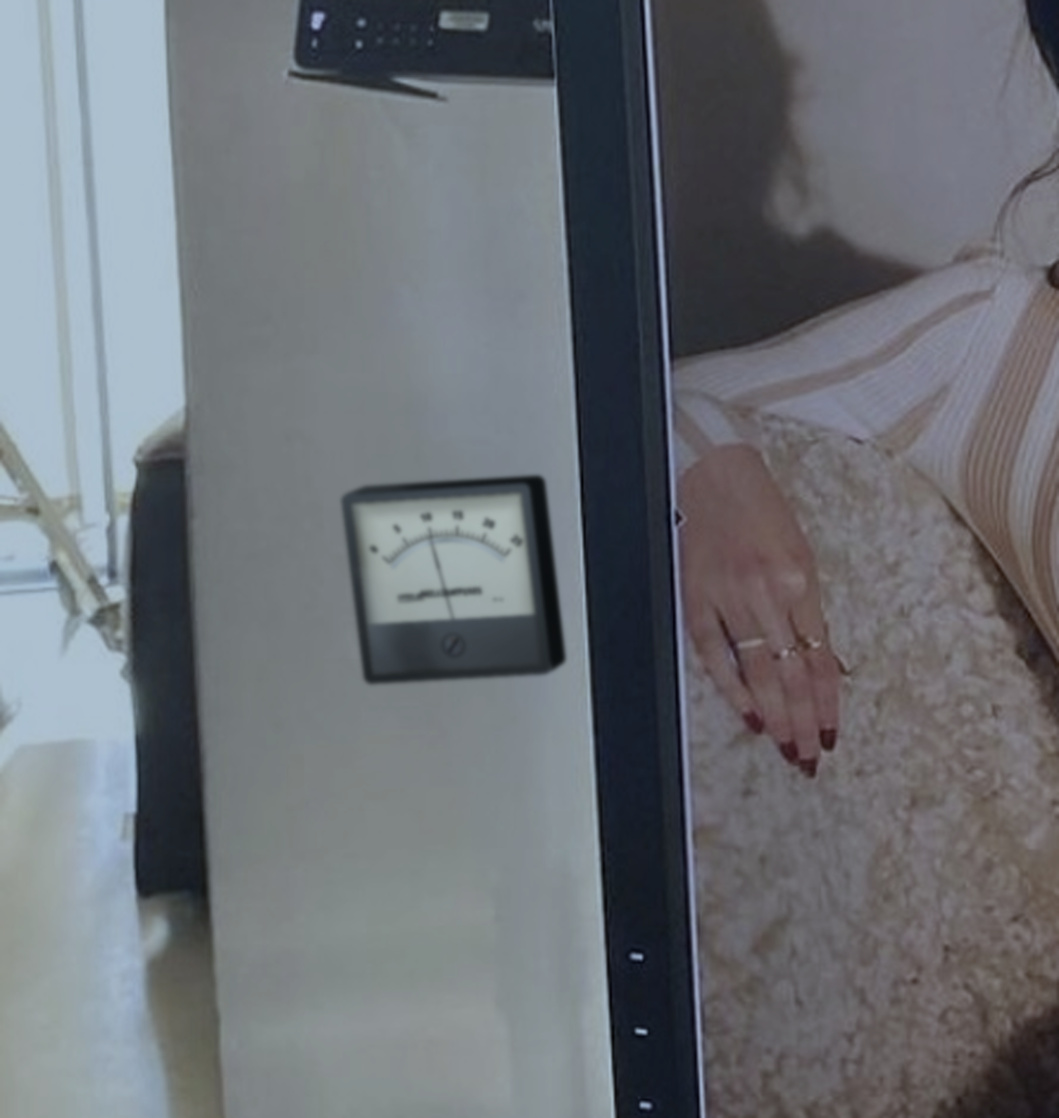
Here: 10 mA
